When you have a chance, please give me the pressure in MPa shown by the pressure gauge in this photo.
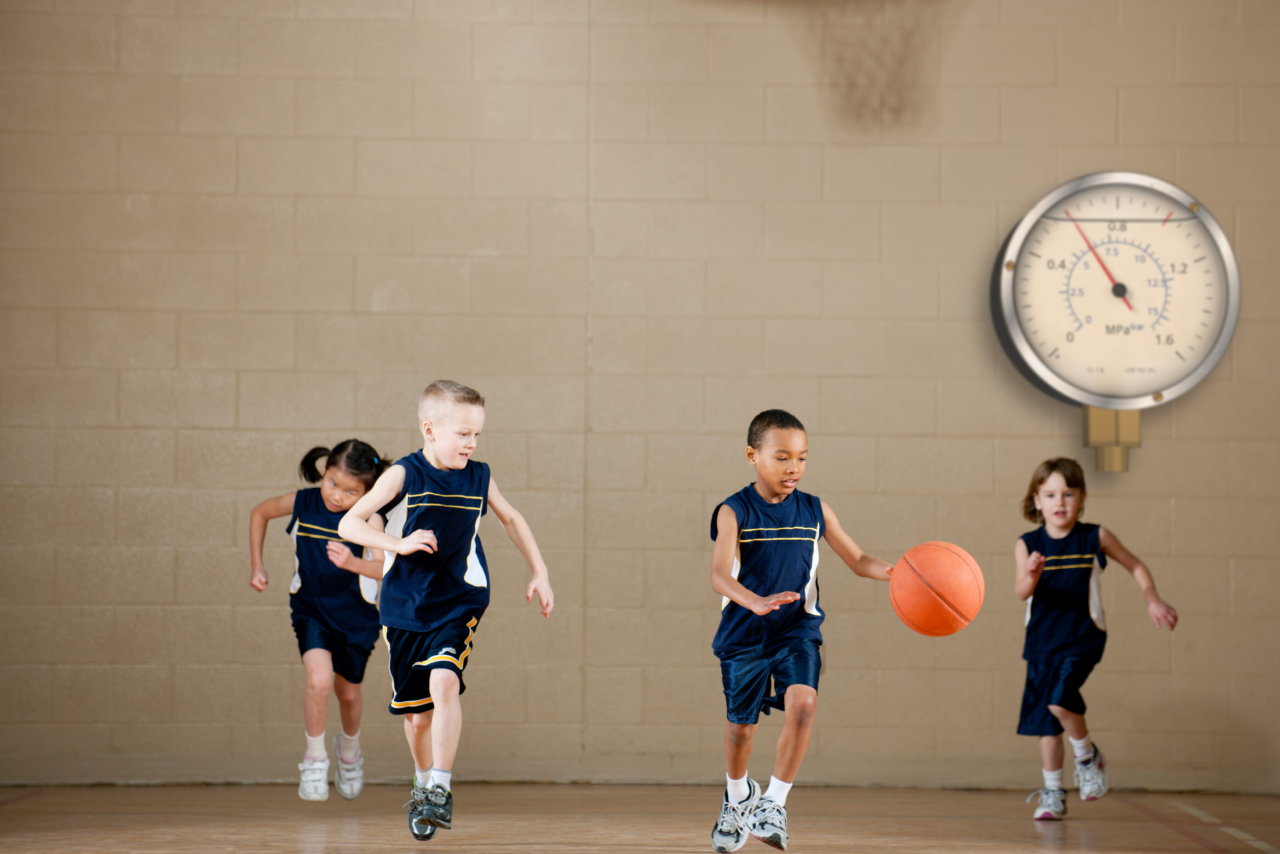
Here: 0.6 MPa
